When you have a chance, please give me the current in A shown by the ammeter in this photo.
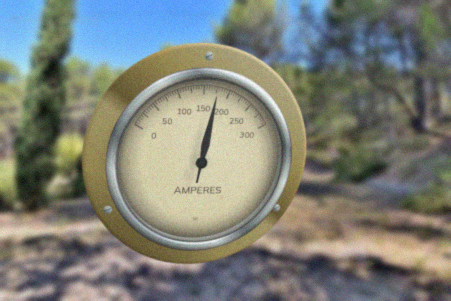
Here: 175 A
